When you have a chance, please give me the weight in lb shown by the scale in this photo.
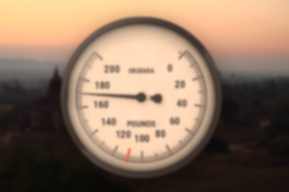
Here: 170 lb
